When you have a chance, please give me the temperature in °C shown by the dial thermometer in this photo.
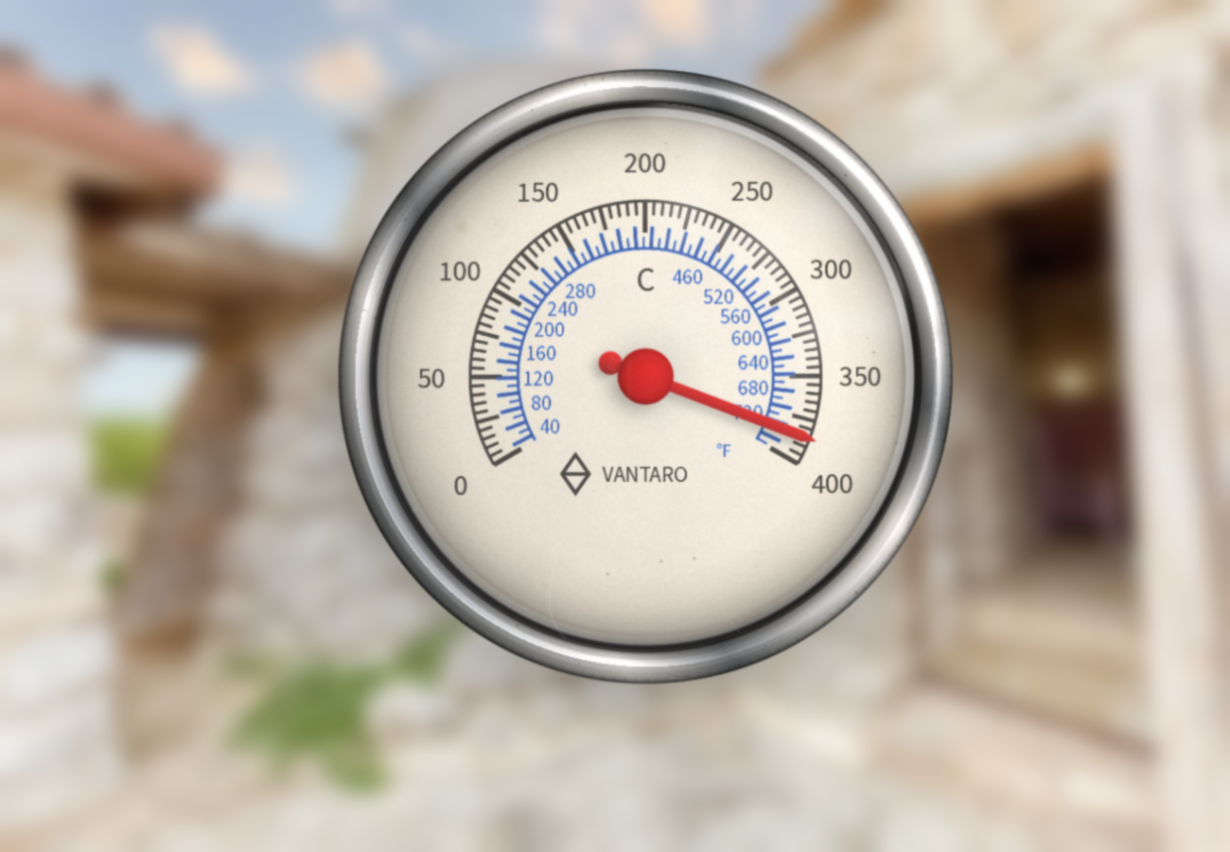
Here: 385 °C
